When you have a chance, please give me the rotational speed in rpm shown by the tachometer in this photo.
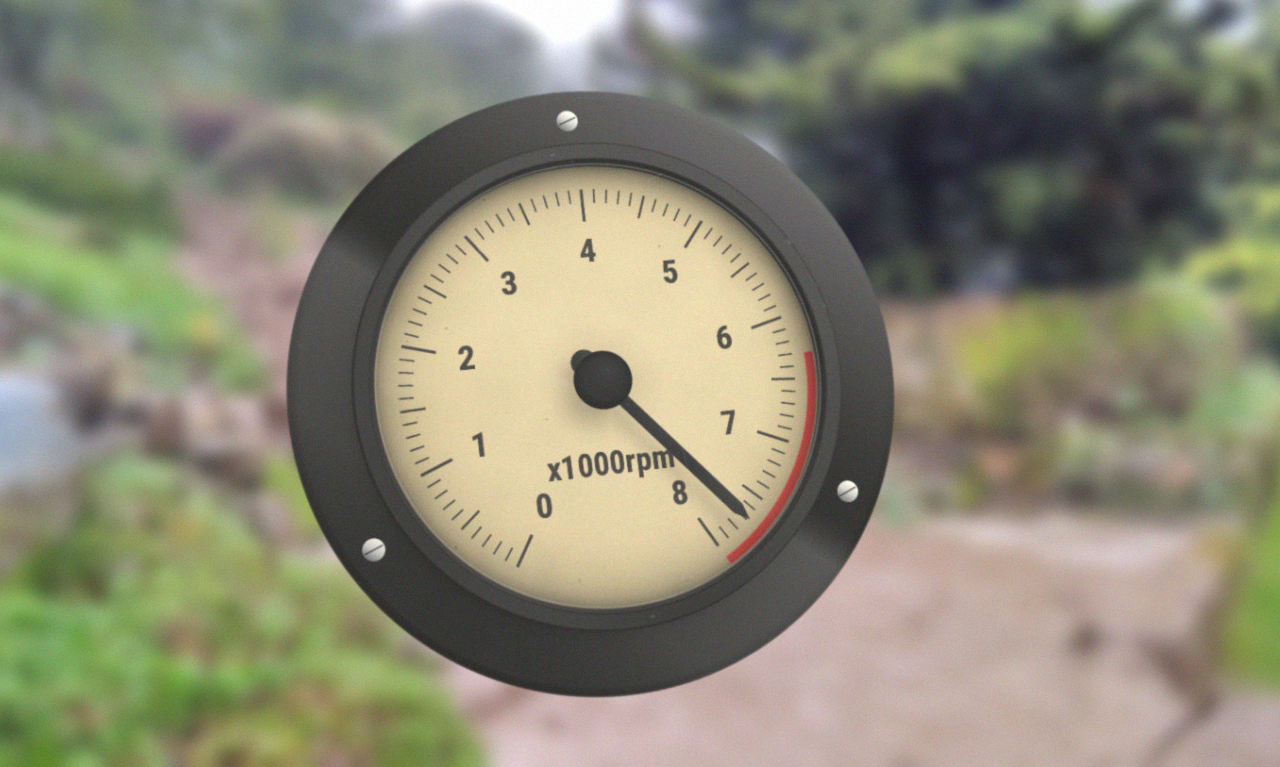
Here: 7700 rpm
